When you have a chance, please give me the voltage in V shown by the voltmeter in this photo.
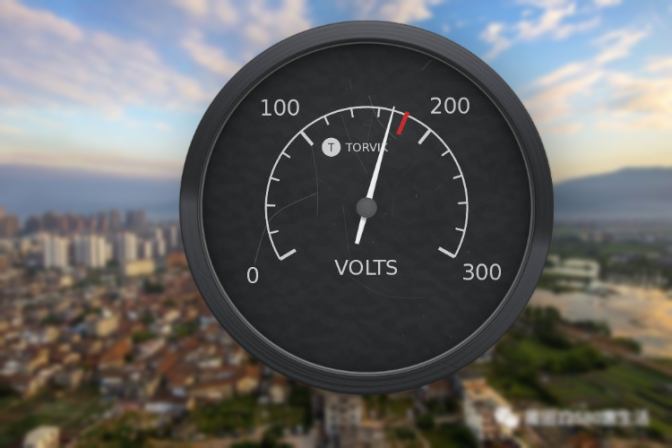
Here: 170 V
